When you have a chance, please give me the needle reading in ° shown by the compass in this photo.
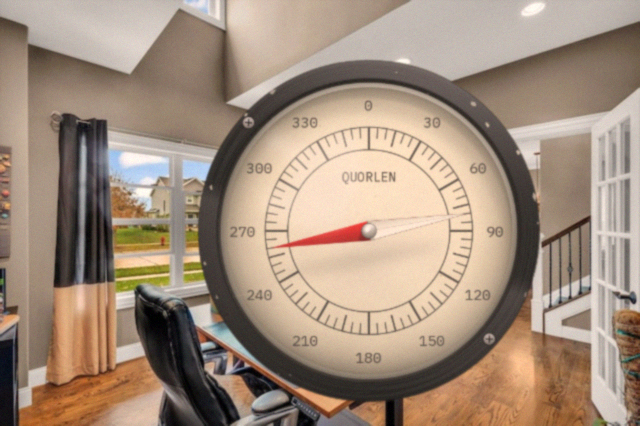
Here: 260 °
